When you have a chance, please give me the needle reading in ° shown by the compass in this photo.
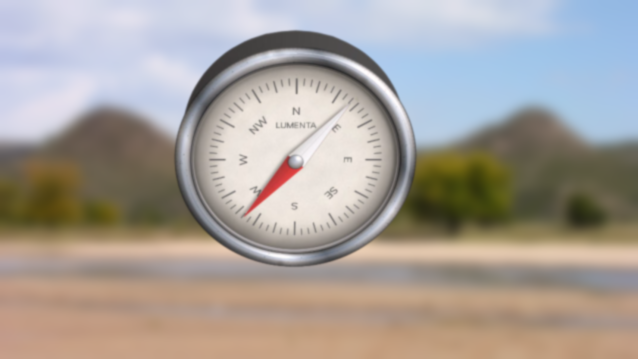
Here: 220 °
